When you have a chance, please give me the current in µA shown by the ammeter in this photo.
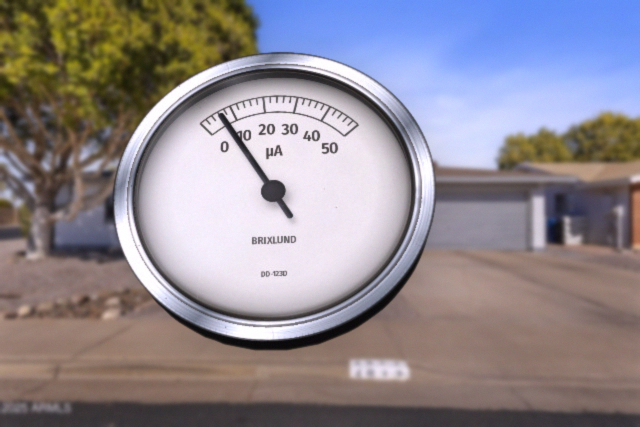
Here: 6 µA
